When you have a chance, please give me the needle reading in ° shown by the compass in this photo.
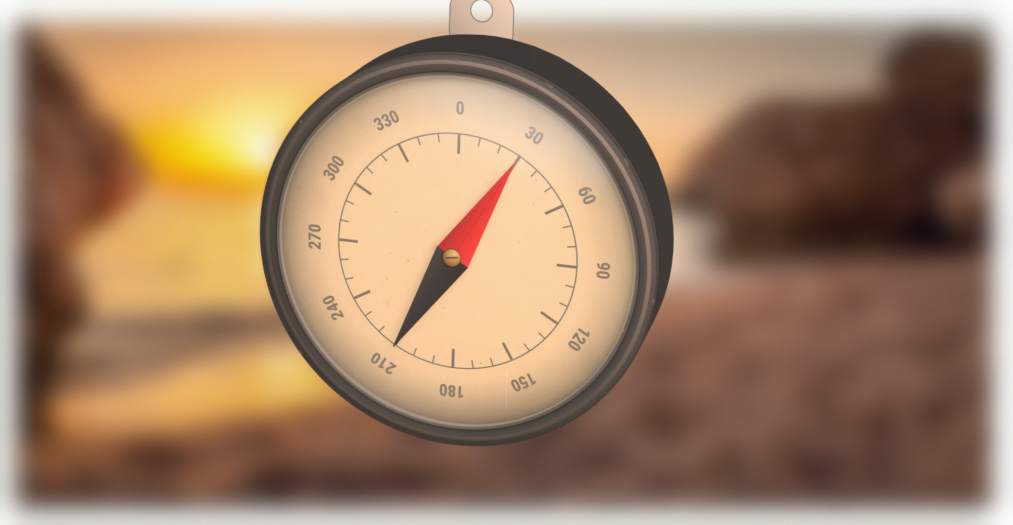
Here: 30 °
